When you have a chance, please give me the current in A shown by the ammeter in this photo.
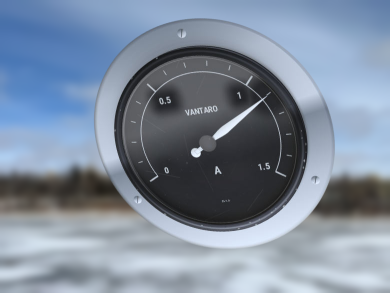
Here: 1.1 A
